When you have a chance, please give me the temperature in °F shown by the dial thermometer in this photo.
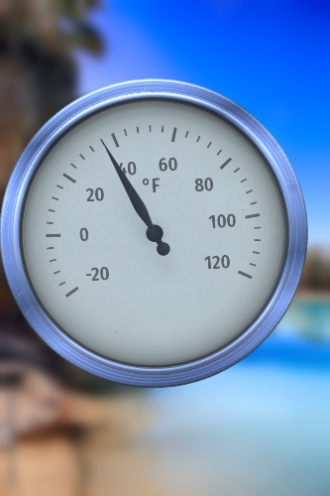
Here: 36 °F
